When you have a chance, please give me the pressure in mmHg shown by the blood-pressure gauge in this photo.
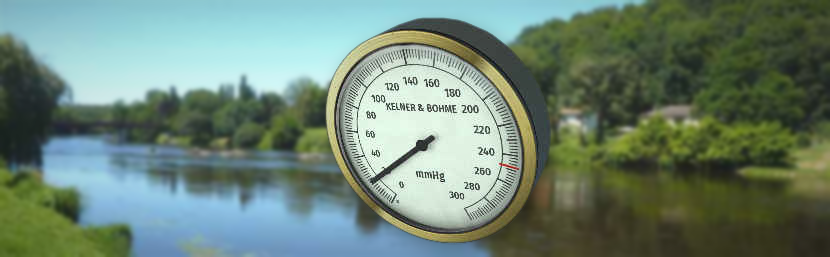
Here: 20 mmHg
